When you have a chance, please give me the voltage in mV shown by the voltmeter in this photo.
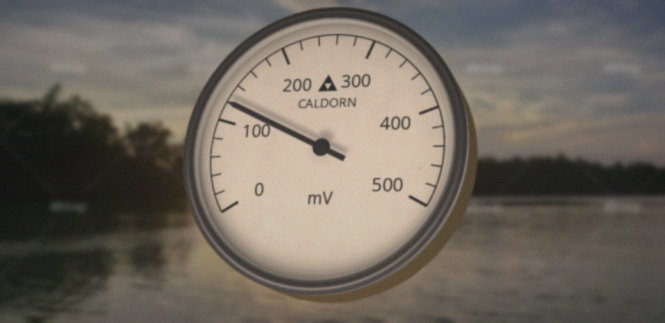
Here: 120 mV
